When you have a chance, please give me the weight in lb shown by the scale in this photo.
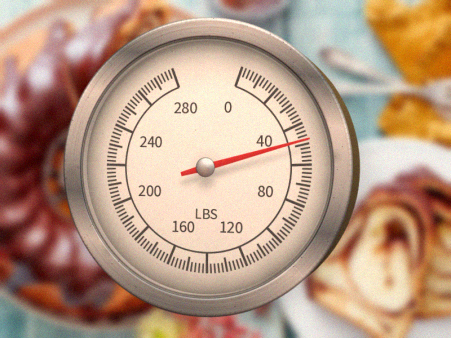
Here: 48 lb
